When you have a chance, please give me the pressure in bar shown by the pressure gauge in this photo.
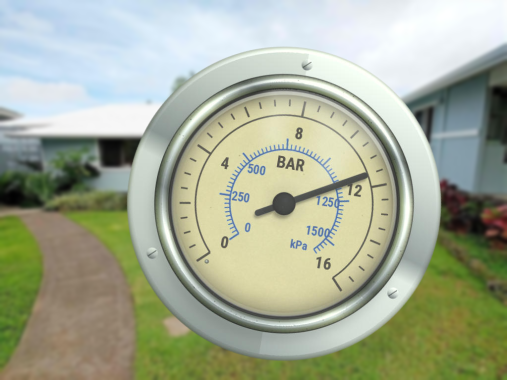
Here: 11.5 bar
